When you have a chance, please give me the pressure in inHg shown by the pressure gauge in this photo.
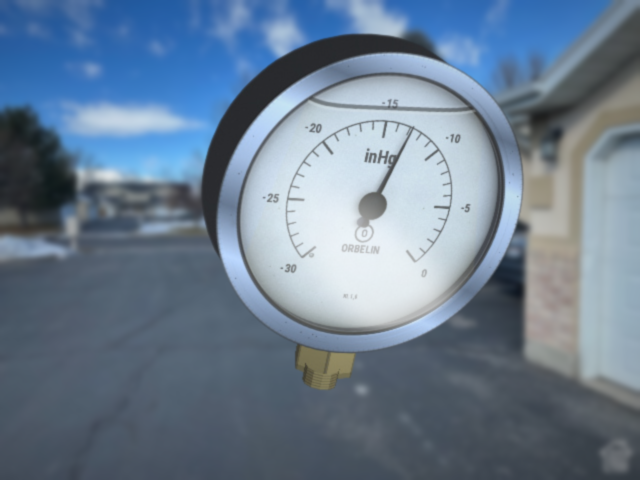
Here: -13 inHg
